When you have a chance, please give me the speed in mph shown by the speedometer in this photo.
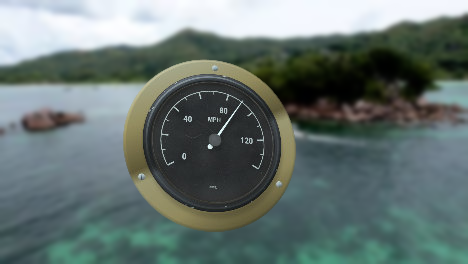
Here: 90 mph
